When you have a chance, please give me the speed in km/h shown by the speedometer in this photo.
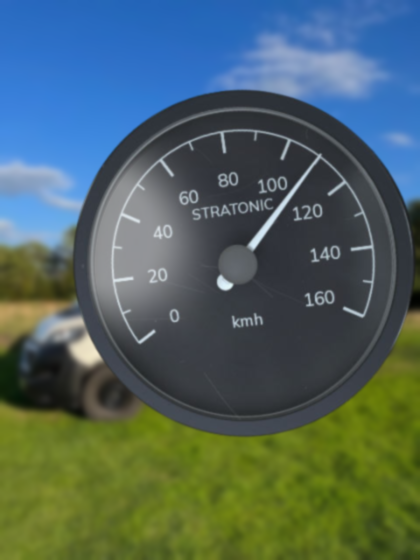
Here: 110 km/h
